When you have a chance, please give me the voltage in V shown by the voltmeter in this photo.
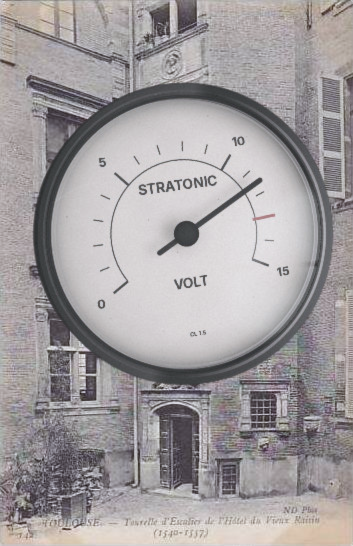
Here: 11.5 V
